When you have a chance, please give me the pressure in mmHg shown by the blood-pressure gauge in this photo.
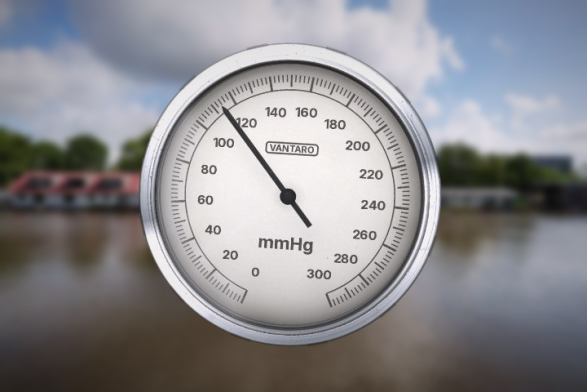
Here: 114 mmHg
